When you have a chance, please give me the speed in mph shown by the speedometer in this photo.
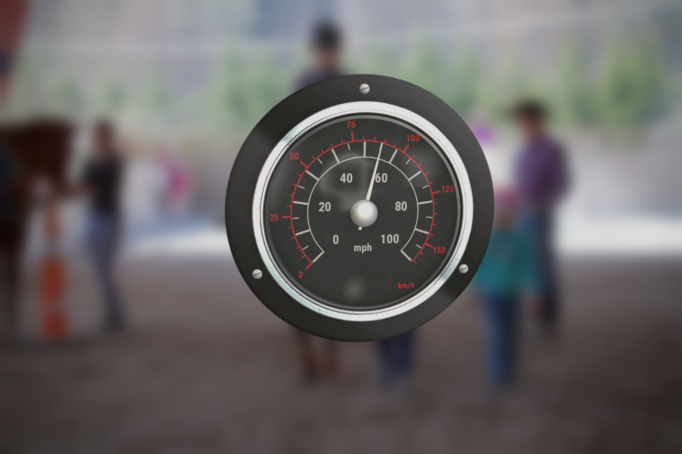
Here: 55 mph
